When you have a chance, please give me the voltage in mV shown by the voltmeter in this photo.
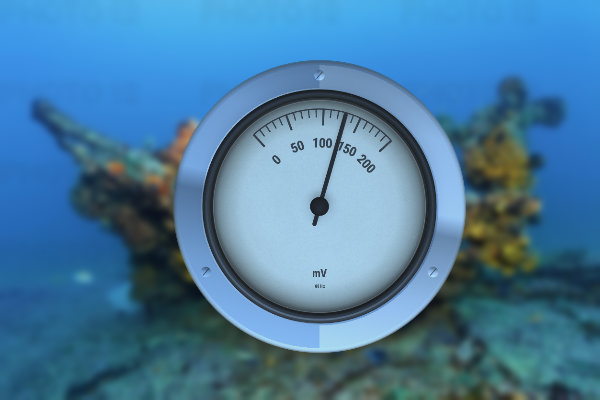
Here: 130 mV
